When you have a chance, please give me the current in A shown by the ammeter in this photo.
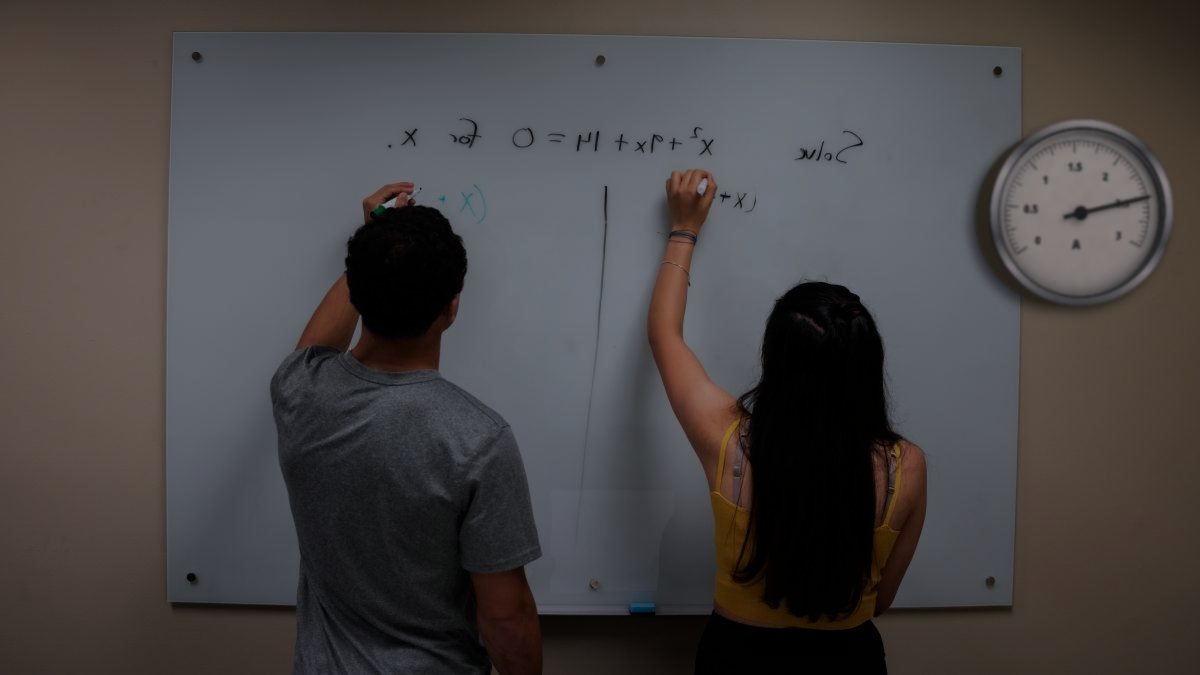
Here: 2.5 A
